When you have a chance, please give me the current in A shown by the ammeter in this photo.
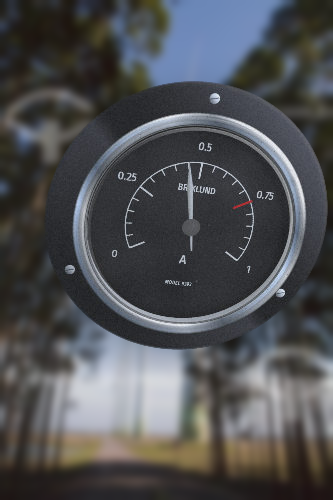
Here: 0.45 A
